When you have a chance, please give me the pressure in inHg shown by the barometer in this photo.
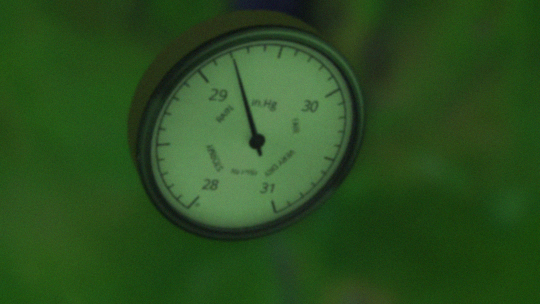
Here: 29.2 inHg
